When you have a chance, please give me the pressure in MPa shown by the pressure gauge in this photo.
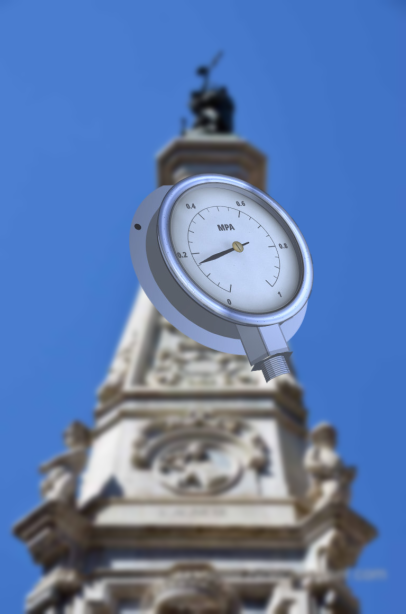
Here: 0.15 MPa
